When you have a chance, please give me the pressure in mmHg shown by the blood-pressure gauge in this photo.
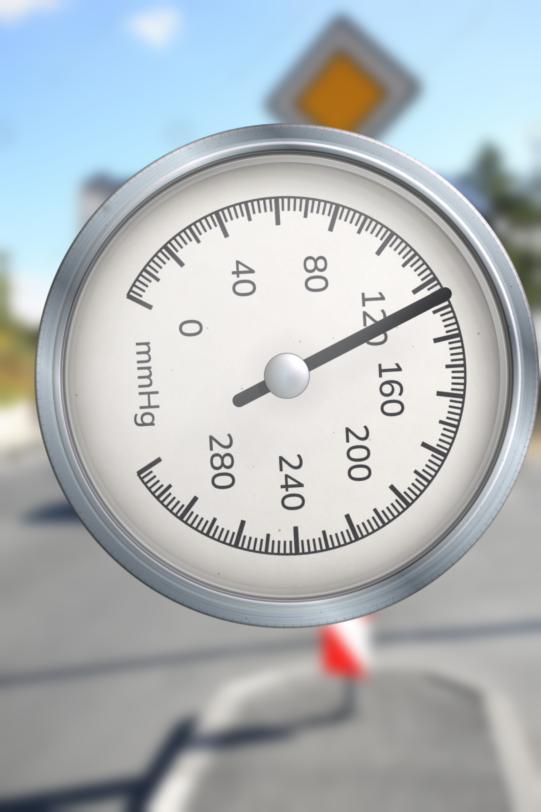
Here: 126 mmHg
